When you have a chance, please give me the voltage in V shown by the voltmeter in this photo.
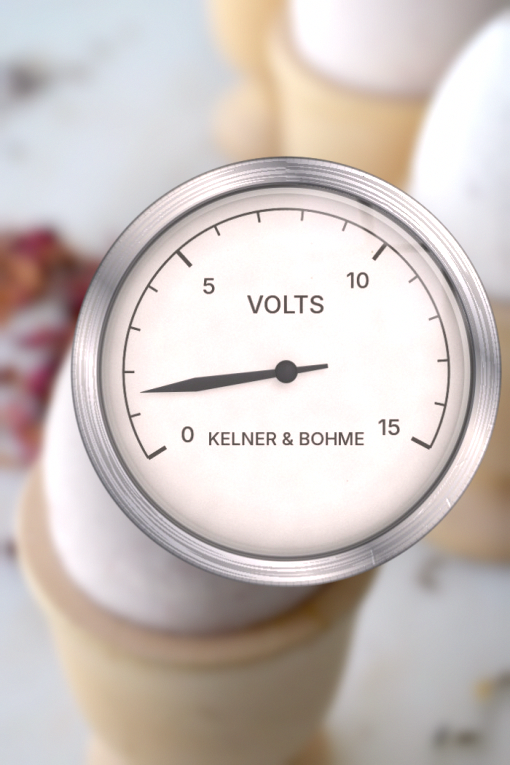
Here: 1.5 V
